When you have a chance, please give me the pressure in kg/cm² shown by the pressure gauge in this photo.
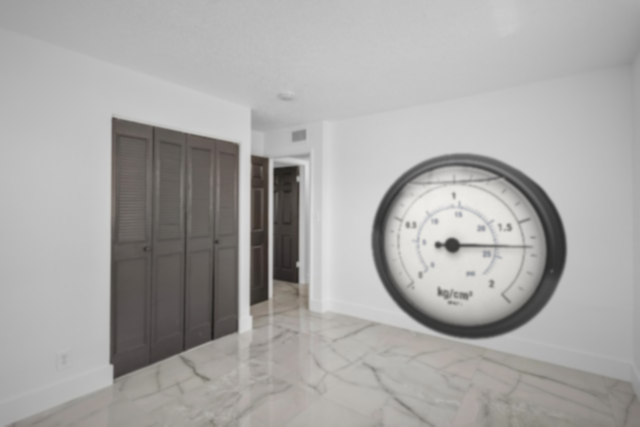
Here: 1.65 kg/cm²
